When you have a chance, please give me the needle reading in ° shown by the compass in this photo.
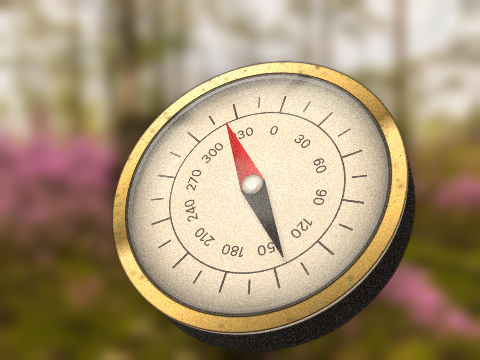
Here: 322.5 °
